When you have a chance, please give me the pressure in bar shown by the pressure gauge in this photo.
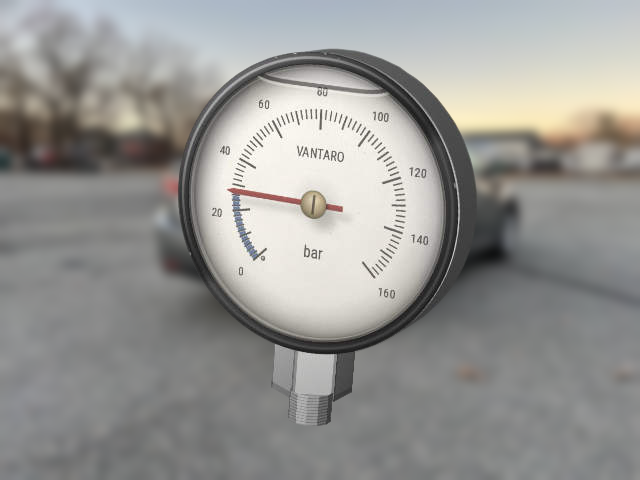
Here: 28 bar
